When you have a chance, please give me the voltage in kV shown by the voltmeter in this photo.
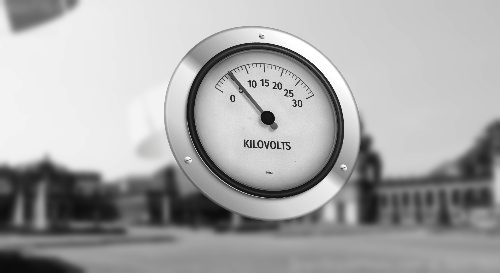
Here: 5 kV
